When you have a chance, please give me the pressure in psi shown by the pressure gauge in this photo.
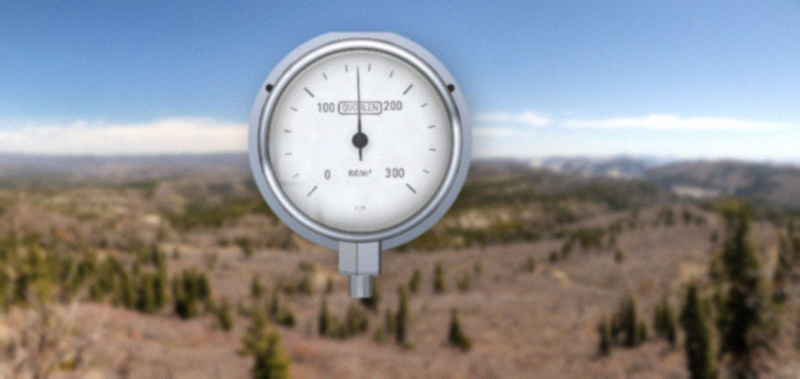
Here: 150 psi
